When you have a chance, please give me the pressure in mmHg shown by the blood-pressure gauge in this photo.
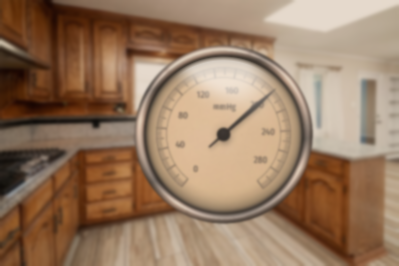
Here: 200 mmHg
